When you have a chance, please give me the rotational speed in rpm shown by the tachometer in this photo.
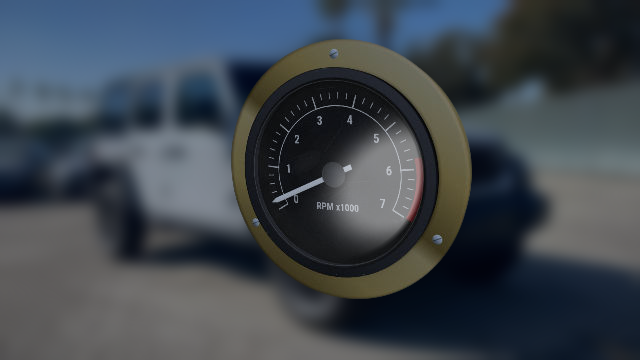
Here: 200 rpm
